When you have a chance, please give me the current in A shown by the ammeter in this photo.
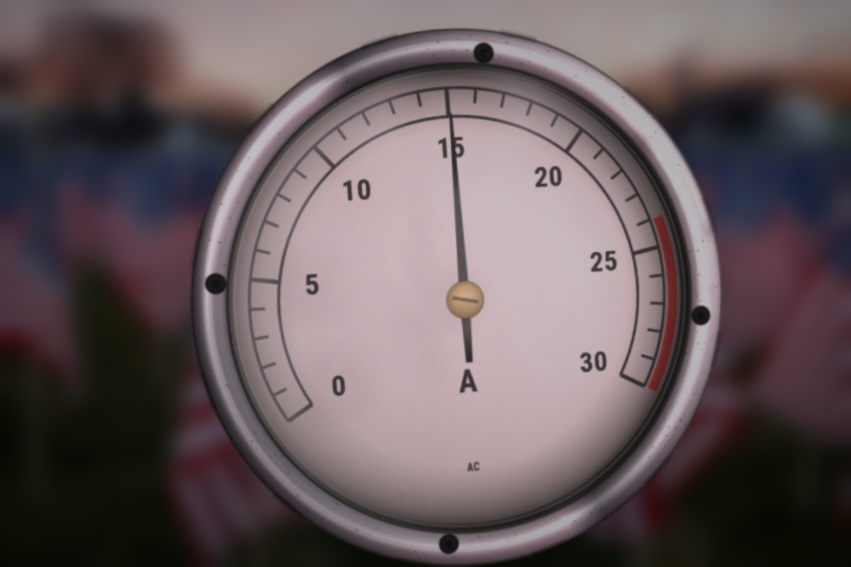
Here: 15 A
